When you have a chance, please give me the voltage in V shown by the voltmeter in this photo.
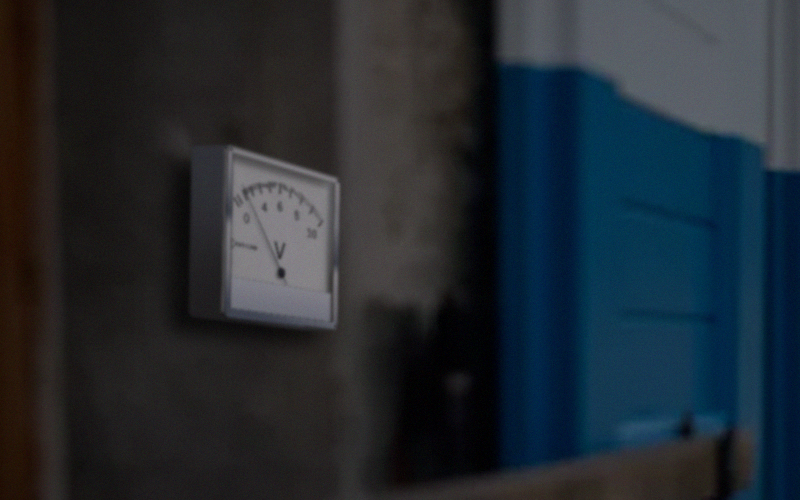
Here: 2 V
